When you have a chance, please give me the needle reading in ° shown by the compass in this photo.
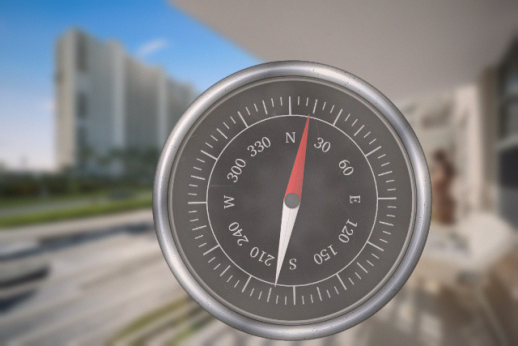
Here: 12.5 °
